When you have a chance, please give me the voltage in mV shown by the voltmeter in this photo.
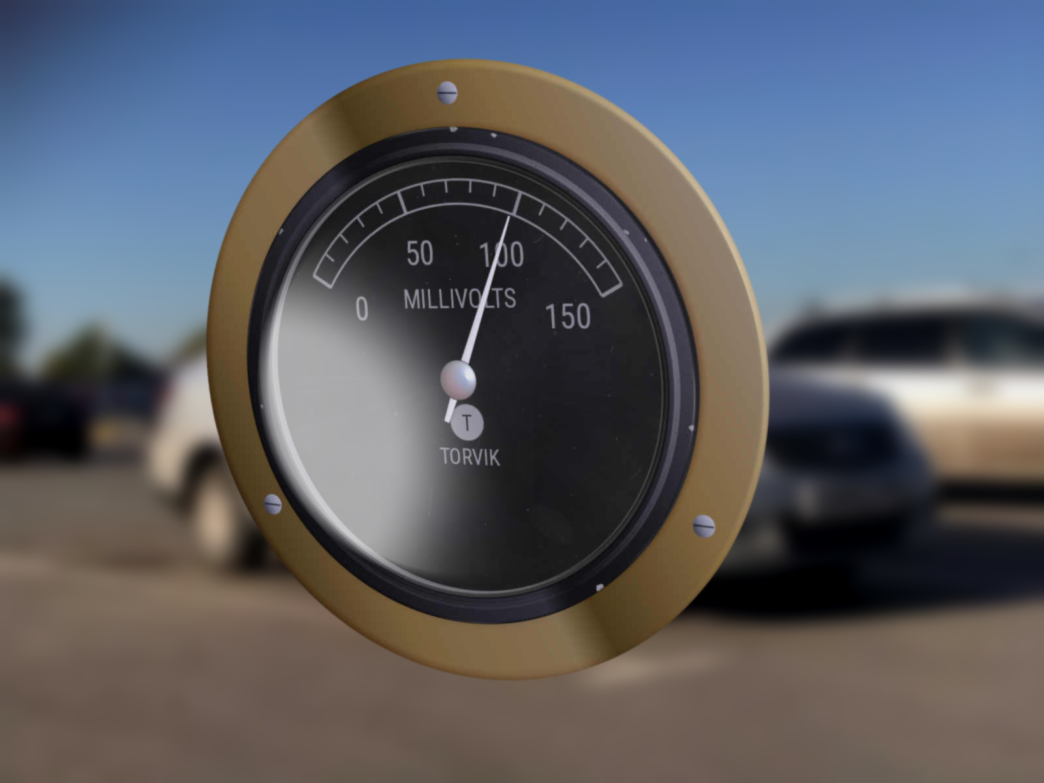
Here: 100 mV
